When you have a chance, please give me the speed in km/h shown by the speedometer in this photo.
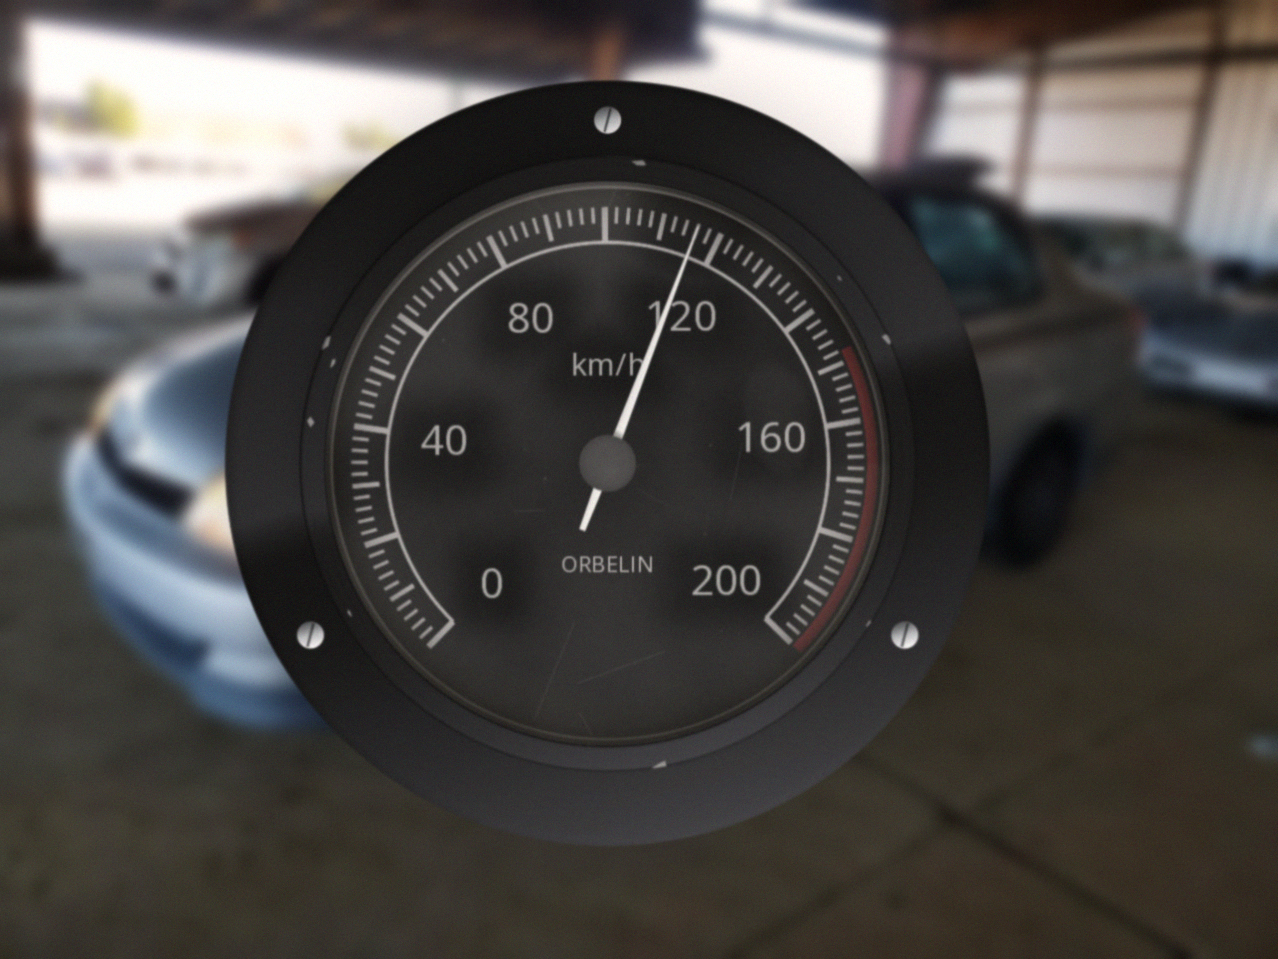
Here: 116 km/h
